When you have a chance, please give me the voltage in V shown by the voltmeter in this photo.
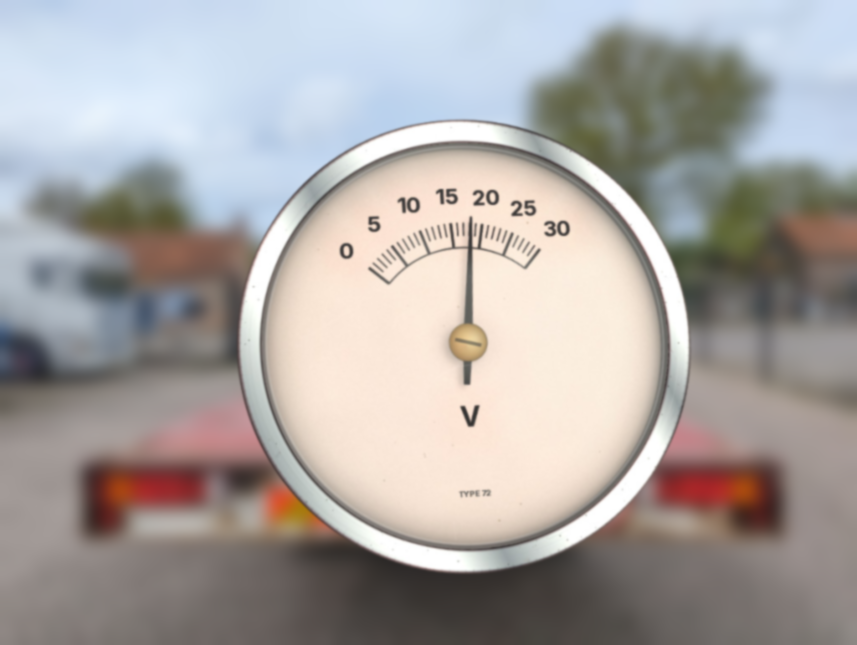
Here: 18 V
